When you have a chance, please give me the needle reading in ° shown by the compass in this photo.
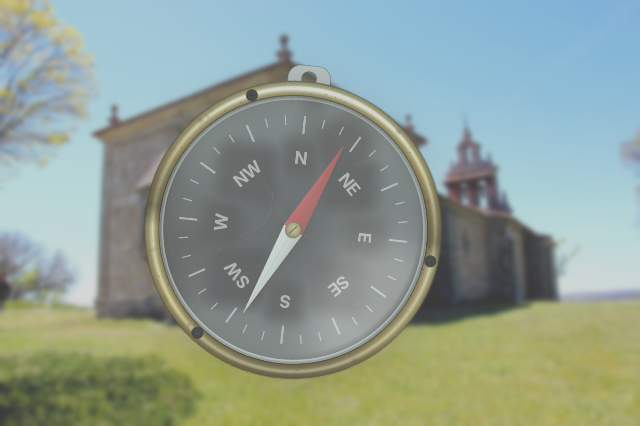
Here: 25 °
